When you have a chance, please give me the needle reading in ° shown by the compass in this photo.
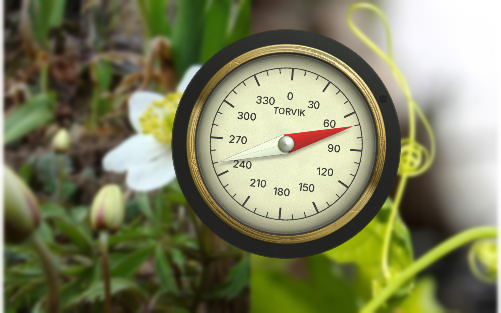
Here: 70 °
